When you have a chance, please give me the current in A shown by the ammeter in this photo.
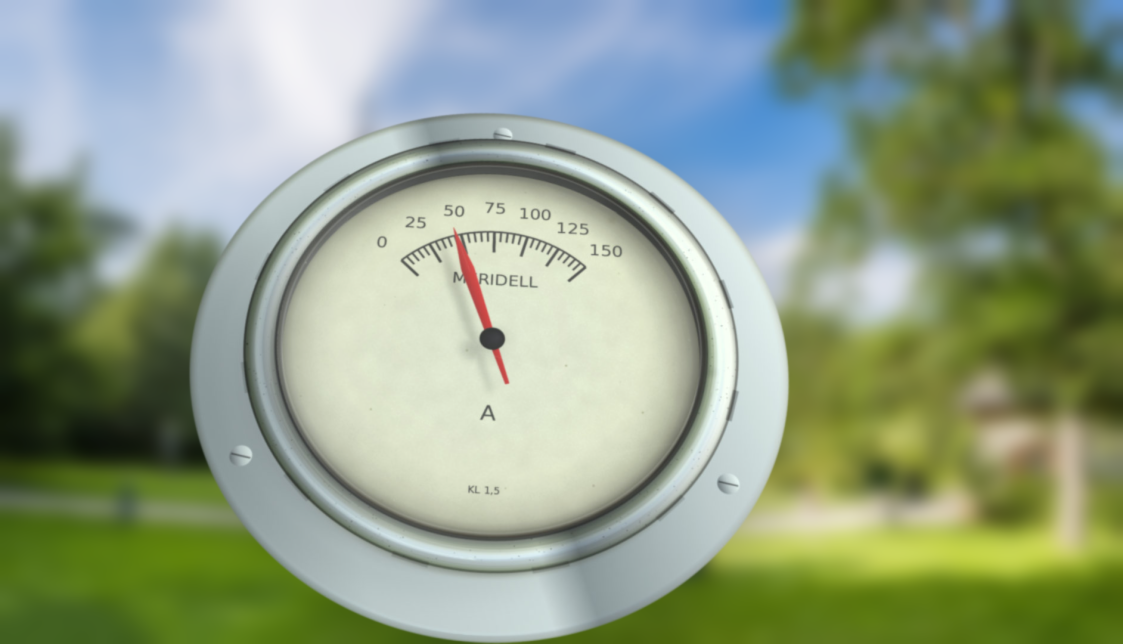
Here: 45 A
